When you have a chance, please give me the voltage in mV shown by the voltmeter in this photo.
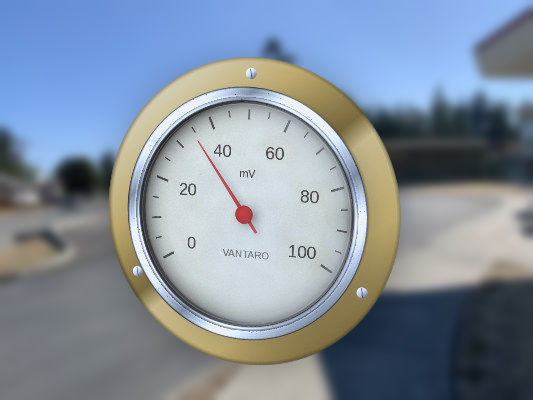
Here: 35 mV
